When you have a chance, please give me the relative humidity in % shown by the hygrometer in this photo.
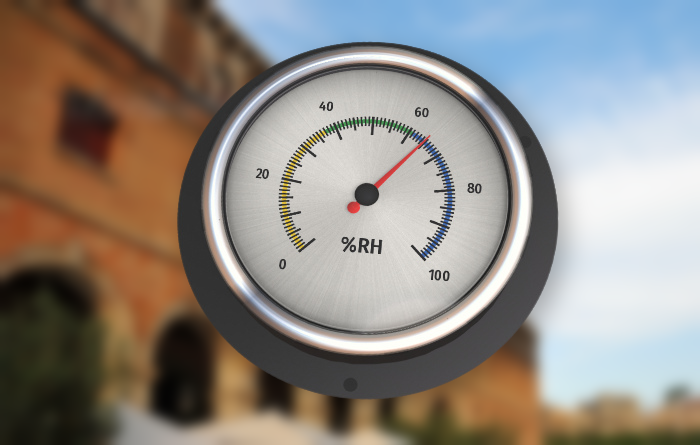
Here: 65 %
